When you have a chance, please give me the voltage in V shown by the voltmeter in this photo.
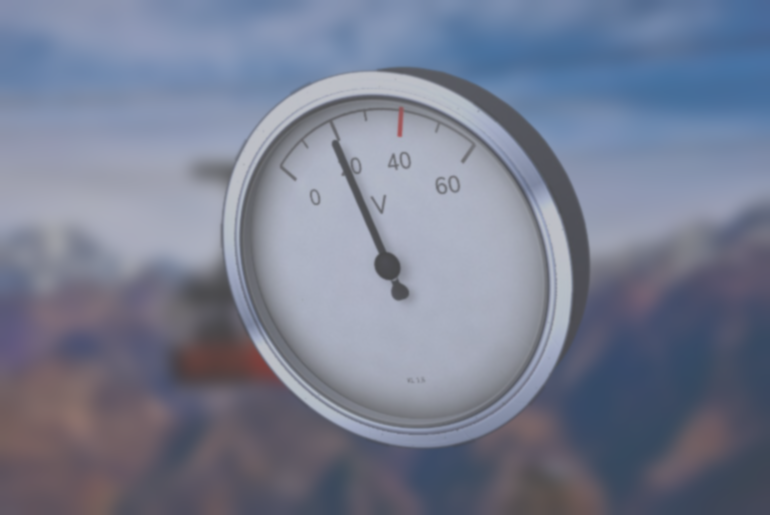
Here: 20 V
